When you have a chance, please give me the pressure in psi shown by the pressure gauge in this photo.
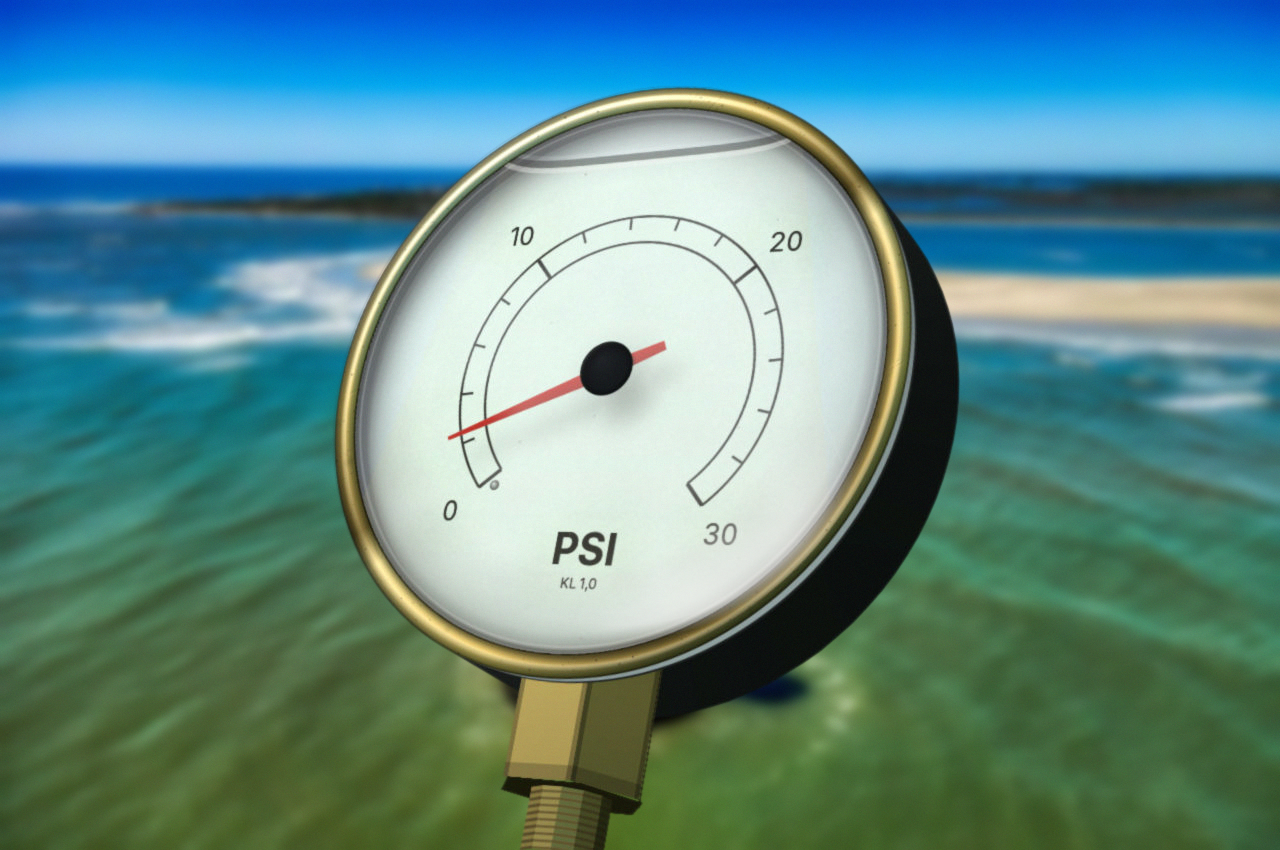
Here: 2 psi
